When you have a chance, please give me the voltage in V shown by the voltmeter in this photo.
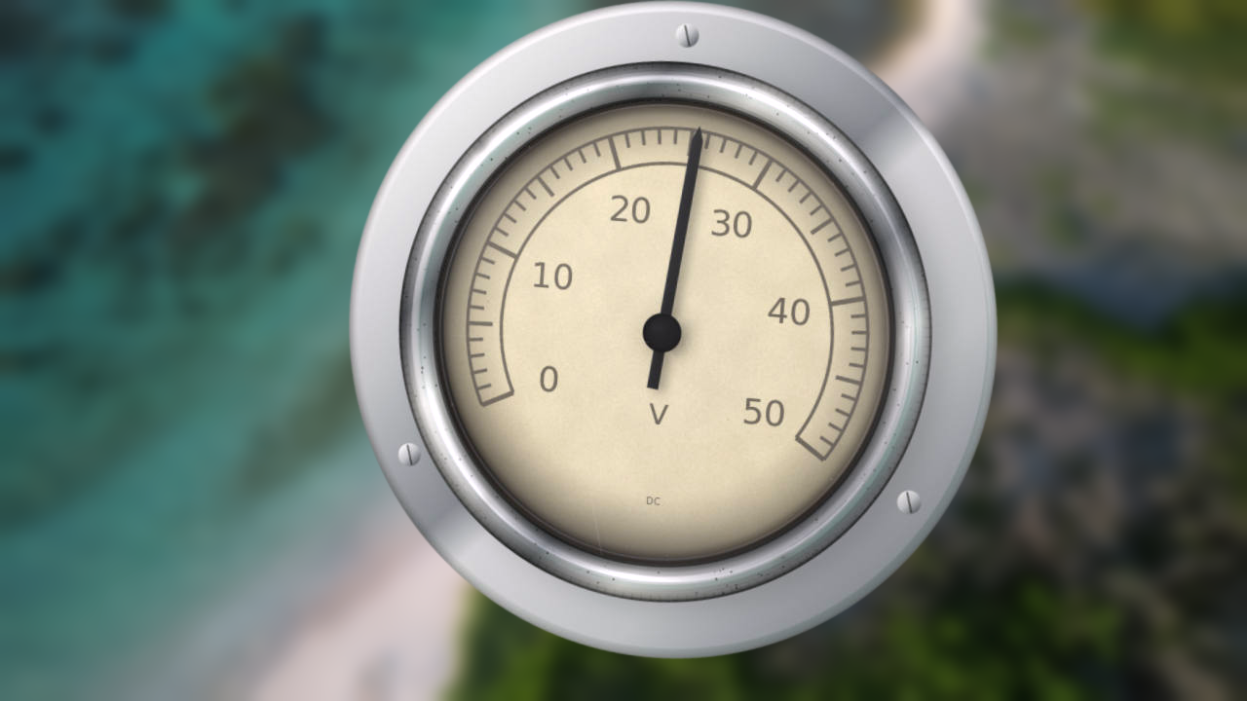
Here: 25.5 V
